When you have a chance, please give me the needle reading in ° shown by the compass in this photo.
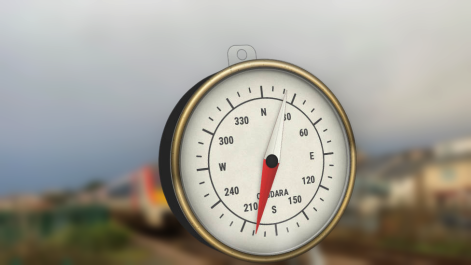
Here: 200 °
